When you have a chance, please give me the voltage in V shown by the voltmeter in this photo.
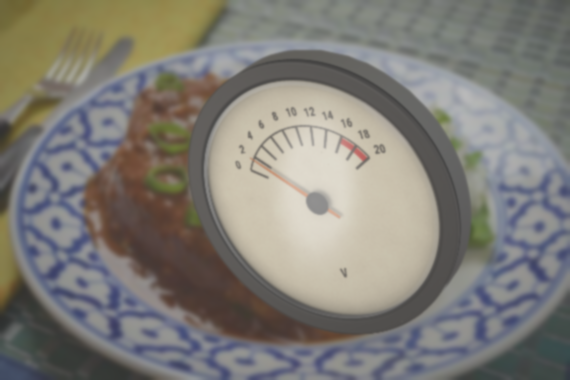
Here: 2 V
